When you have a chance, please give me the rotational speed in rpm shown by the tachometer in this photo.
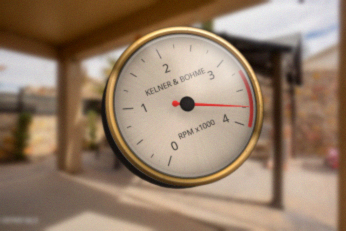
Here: 3750 rpm
